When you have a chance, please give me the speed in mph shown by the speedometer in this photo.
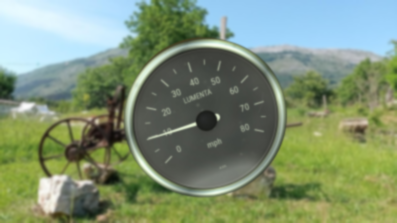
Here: 10 mph
